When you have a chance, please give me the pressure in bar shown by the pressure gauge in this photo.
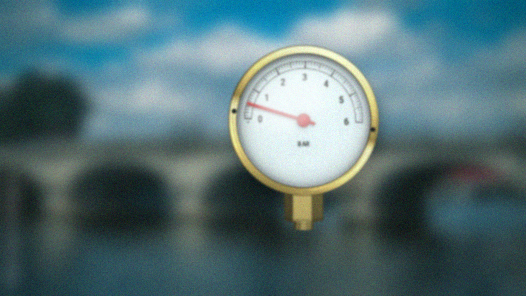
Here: 0.5 bar
